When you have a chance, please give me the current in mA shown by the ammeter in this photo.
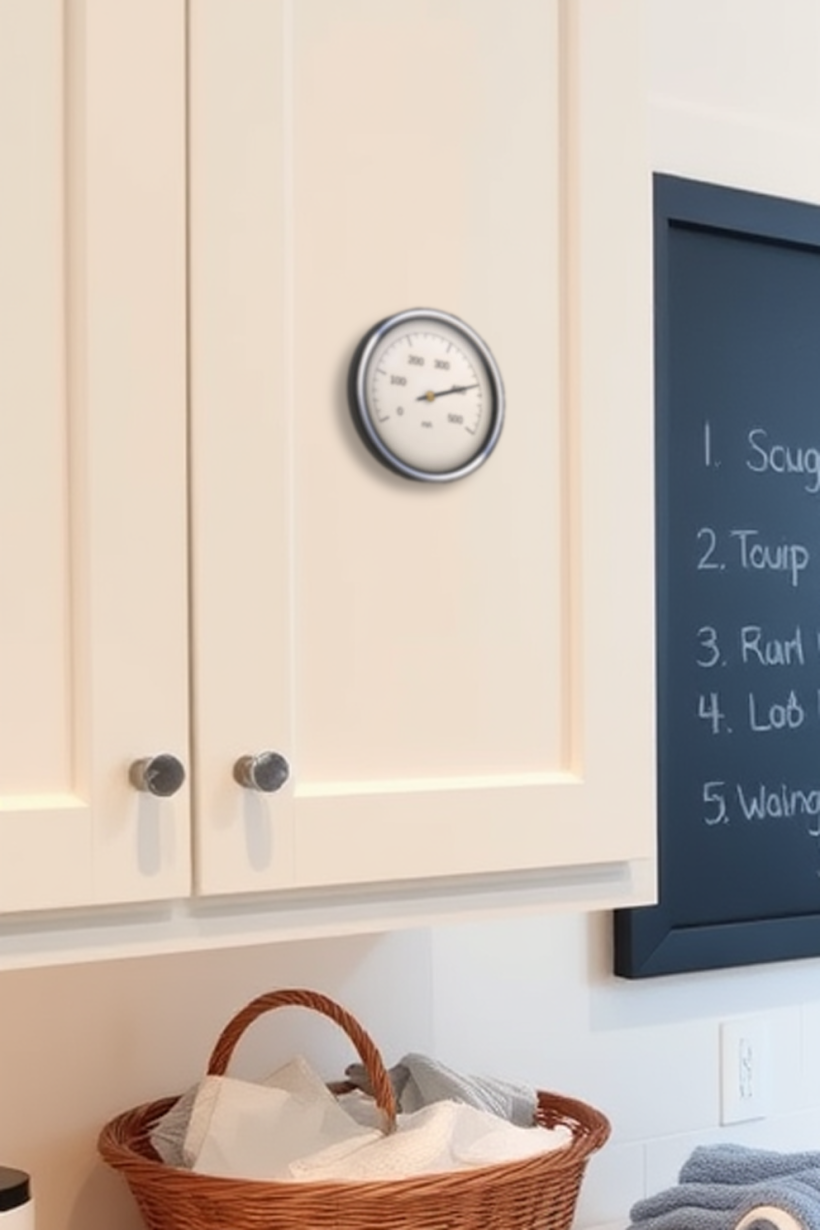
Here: 400 mA
